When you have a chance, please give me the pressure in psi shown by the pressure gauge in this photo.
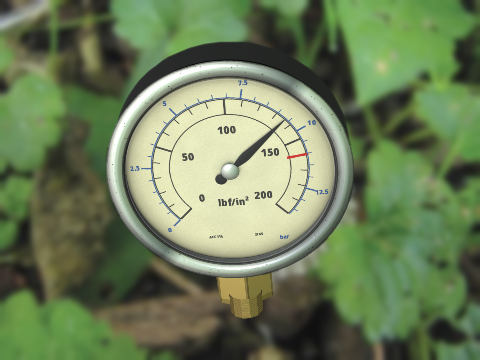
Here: 135 psi
